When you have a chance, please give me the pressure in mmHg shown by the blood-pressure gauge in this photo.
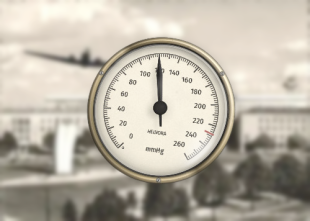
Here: 120 mmHg
